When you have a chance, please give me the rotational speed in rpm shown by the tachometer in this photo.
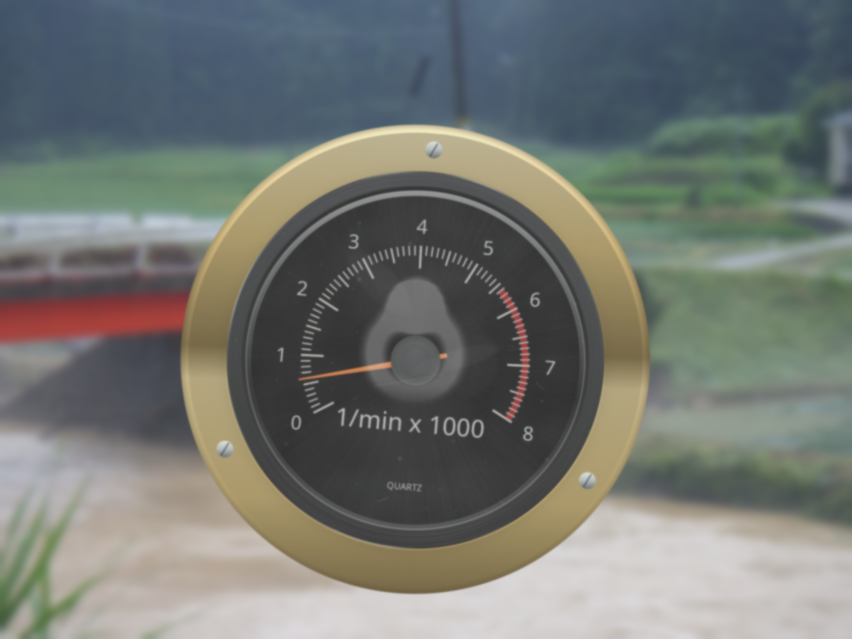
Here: 600 rpm
